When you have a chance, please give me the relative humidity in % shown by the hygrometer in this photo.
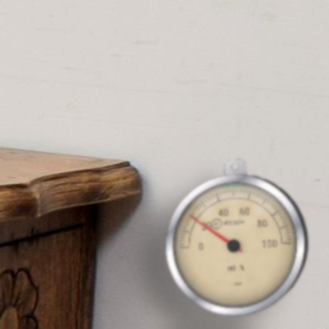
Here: 20 %
